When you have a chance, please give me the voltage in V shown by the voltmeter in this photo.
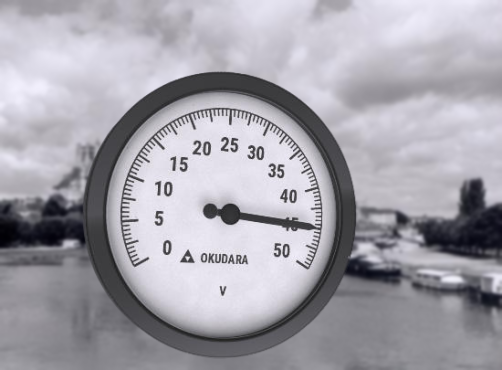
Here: 45 V
